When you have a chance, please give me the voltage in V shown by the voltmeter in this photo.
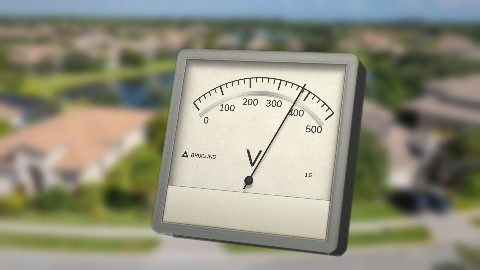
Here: 380 V
